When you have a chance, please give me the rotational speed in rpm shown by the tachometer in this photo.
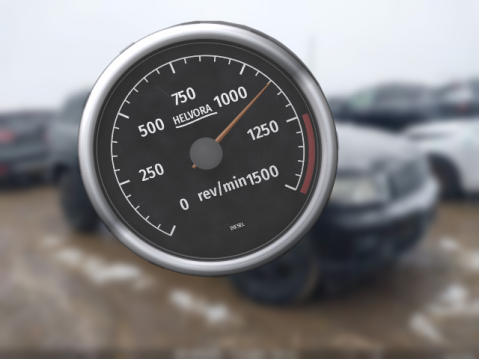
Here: 1100 rpm
